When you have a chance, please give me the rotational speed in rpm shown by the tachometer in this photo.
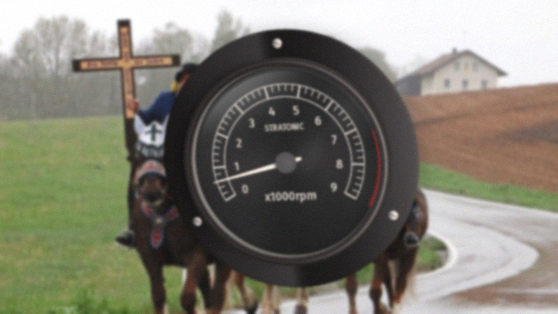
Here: 600 rpm
